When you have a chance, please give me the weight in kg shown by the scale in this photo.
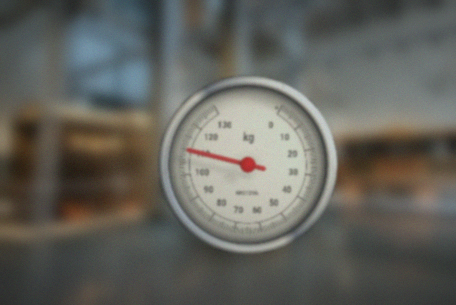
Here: 110 kg
